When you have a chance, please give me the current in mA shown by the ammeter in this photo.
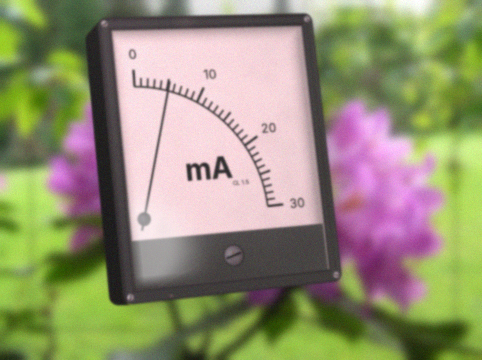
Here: 5 mA
